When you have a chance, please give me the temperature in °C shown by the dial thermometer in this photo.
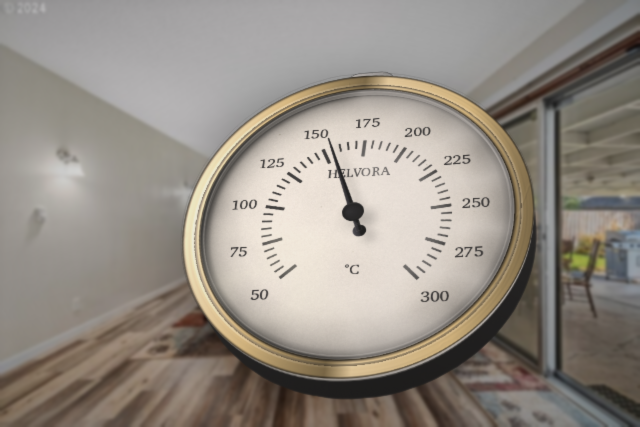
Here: 155 °C
